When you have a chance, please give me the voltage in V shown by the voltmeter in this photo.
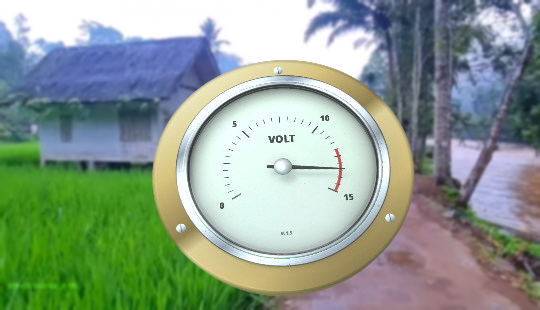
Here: 13.5 V
